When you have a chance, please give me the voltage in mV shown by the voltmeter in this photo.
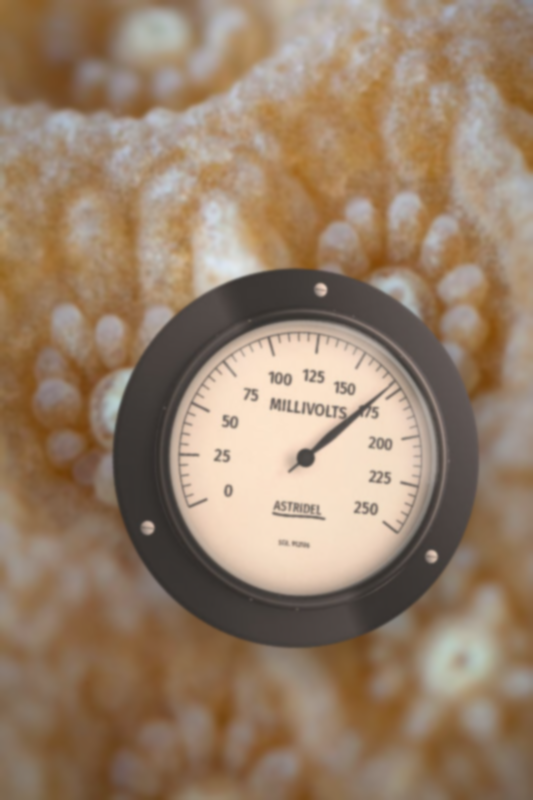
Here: 170 mV
